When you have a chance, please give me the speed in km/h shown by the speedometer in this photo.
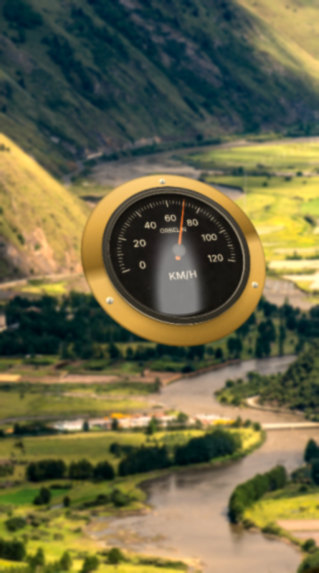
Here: 70 km/h
